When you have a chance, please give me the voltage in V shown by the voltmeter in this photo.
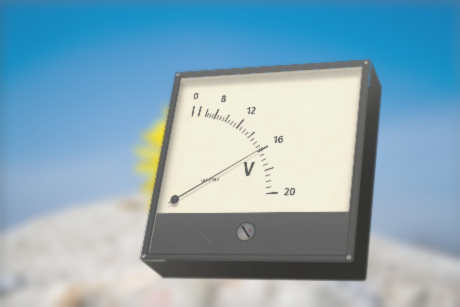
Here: 16 V
